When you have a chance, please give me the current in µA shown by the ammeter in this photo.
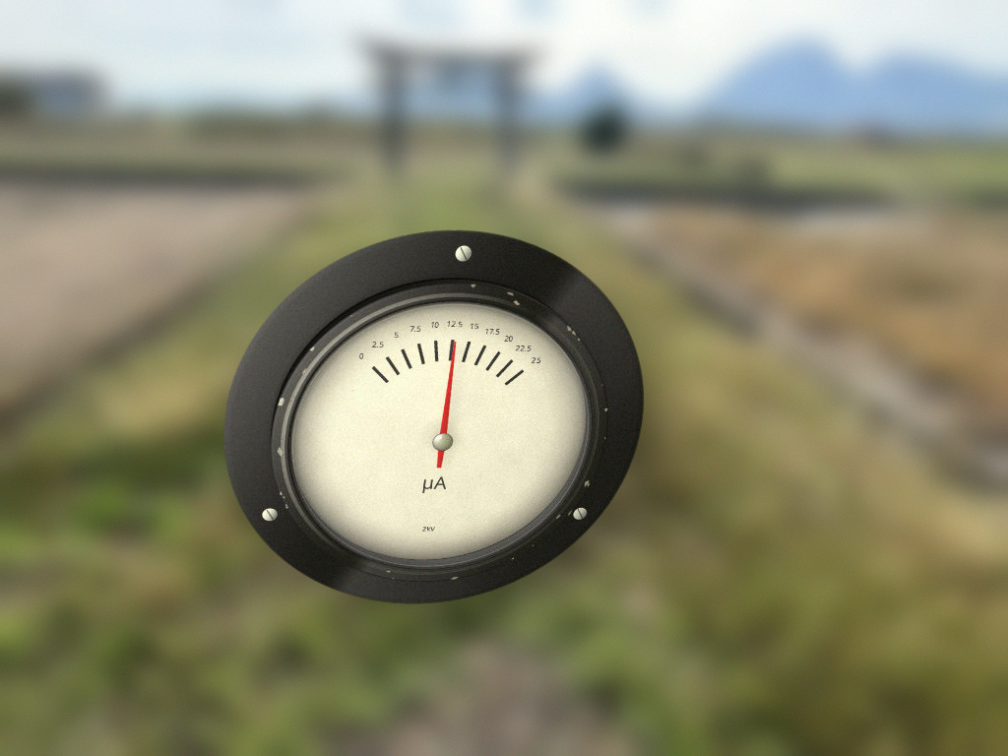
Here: 12.5 µA
